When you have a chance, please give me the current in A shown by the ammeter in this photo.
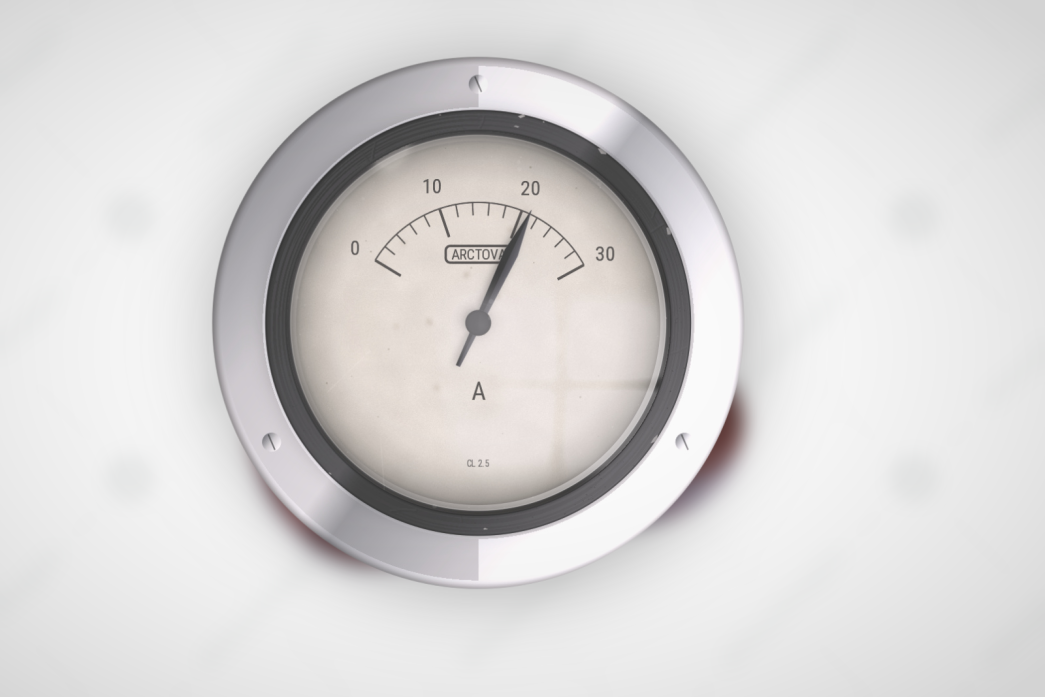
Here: 21 A
